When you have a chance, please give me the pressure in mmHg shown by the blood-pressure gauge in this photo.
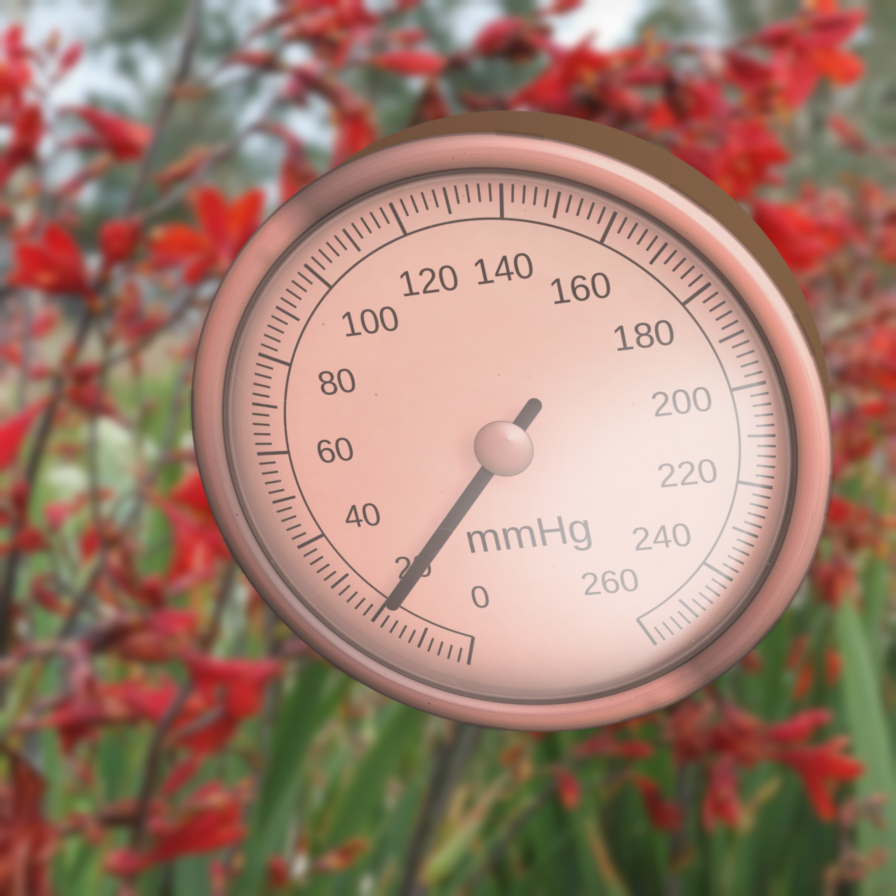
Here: 19 mmHg
